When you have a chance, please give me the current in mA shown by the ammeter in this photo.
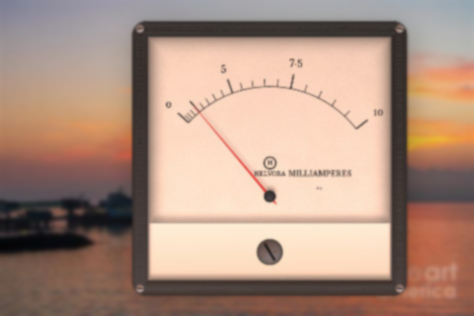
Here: 2.5 mA
